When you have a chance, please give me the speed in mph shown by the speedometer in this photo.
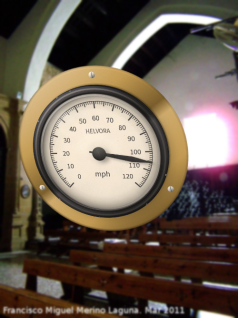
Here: 105 mph
